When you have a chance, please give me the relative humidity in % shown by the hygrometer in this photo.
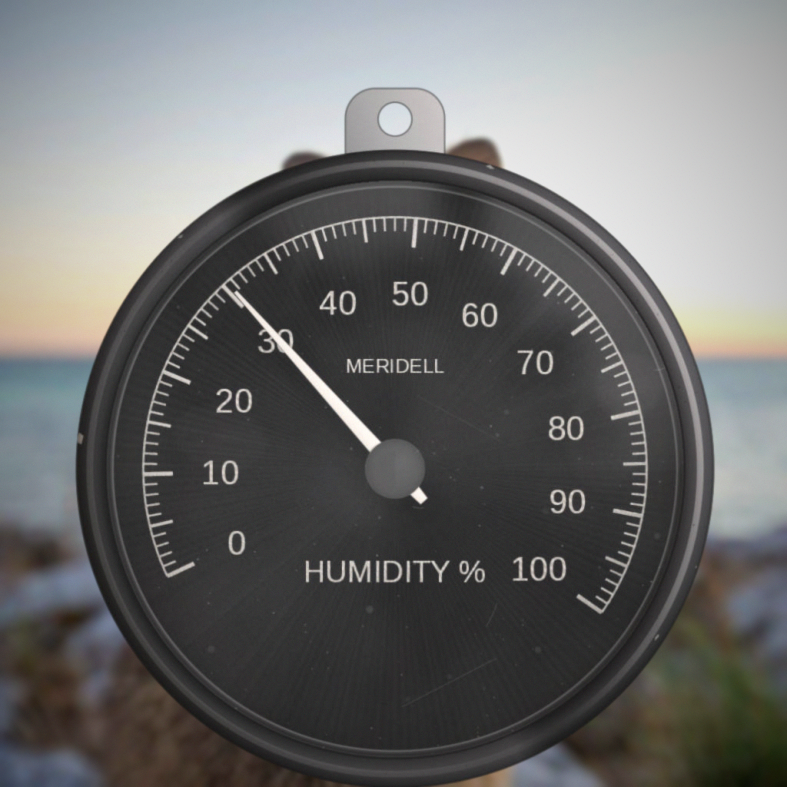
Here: 30.5 %
